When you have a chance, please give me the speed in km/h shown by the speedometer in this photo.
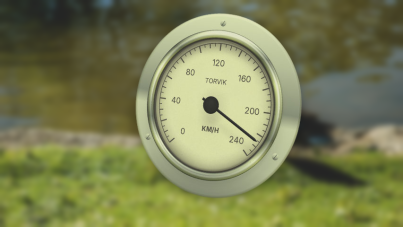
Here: 225 km/h
